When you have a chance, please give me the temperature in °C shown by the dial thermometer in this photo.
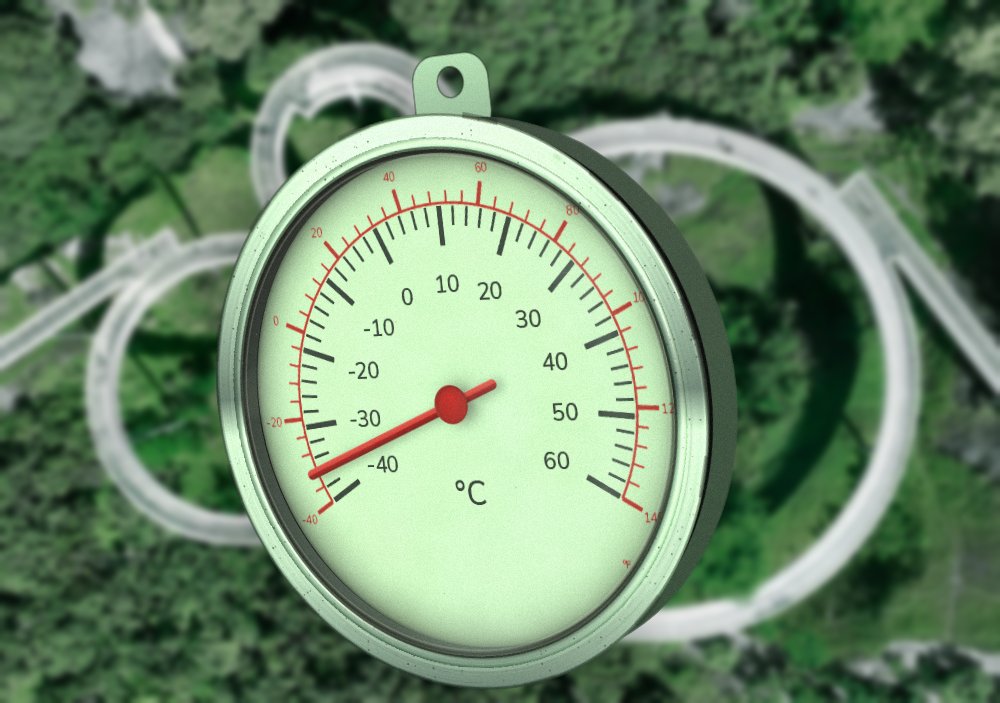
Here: -36 °C
